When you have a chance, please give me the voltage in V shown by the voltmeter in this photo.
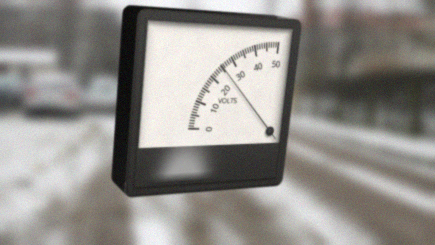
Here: 25 V
